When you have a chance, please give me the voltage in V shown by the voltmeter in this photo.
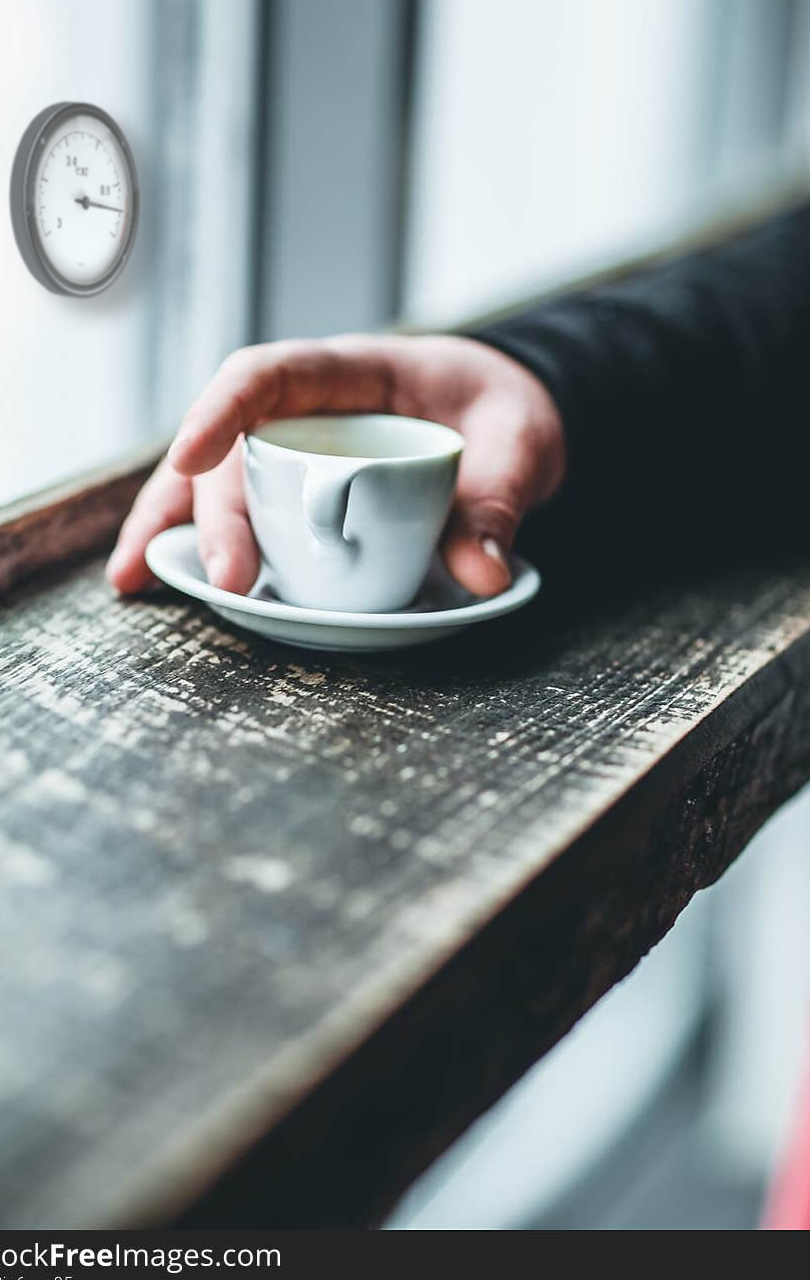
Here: 0.9 V
